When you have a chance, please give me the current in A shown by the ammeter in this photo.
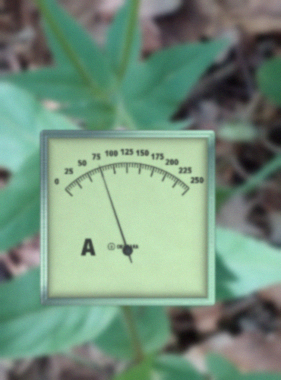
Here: 75 A
